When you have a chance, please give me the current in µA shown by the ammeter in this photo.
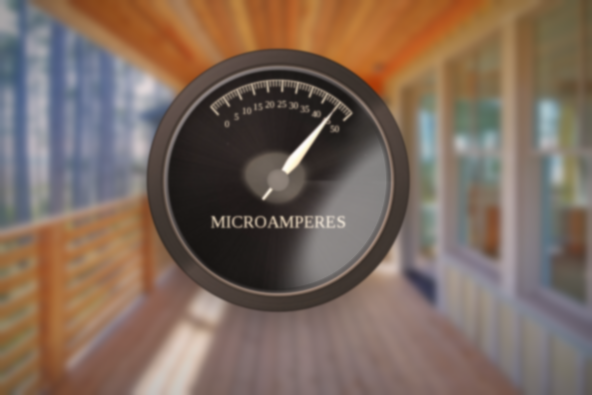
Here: 45 µA
